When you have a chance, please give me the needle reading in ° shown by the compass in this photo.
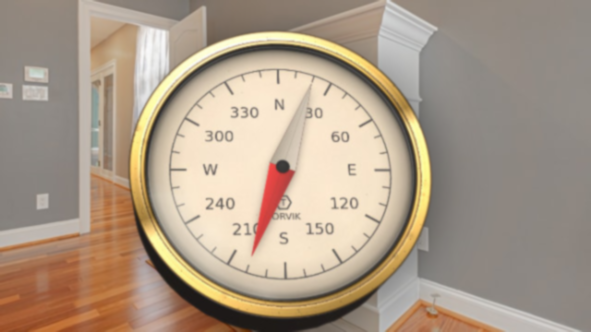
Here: 200 °
